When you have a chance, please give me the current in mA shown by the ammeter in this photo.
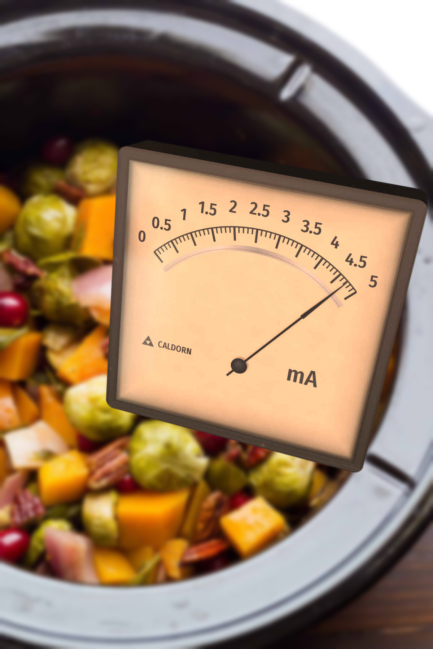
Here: 4.7 mA
